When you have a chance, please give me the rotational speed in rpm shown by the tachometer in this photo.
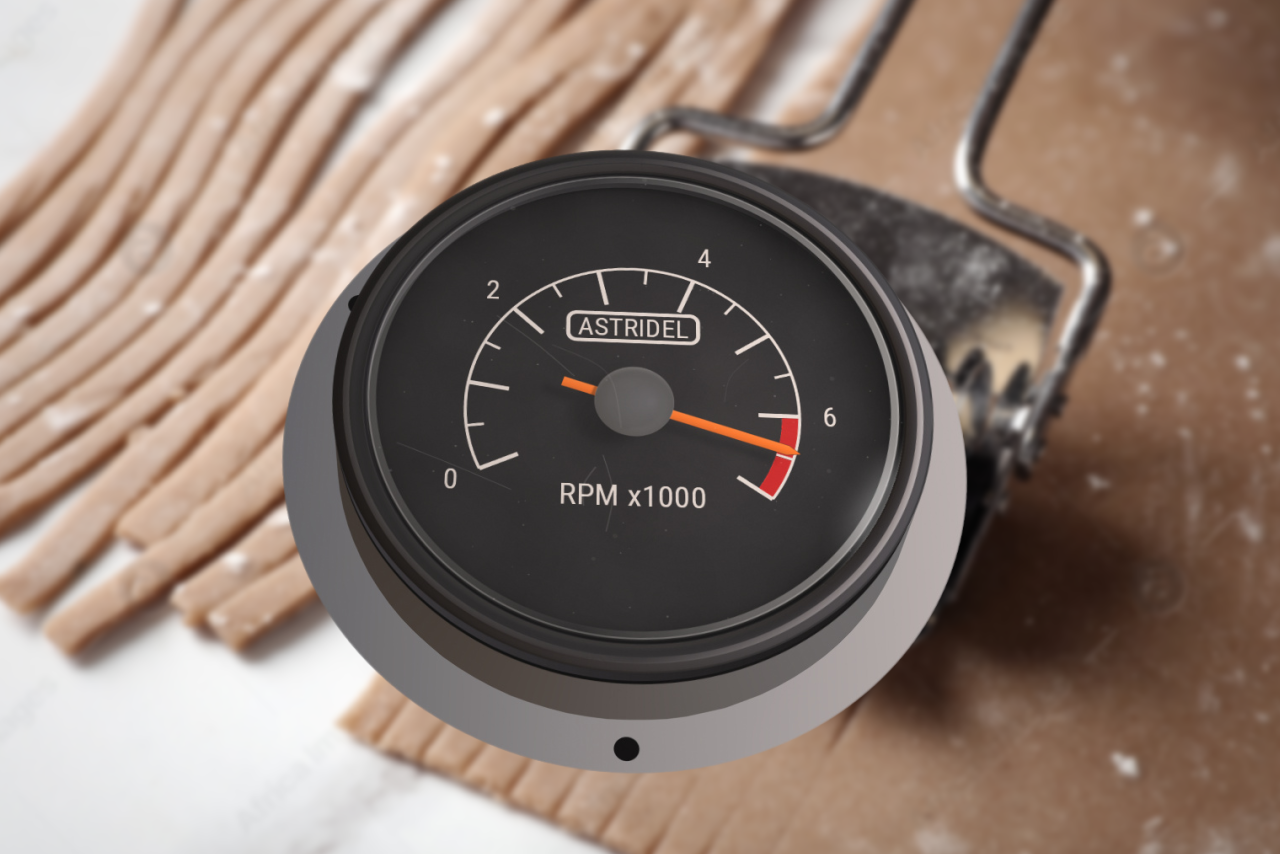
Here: 6500 rpm
